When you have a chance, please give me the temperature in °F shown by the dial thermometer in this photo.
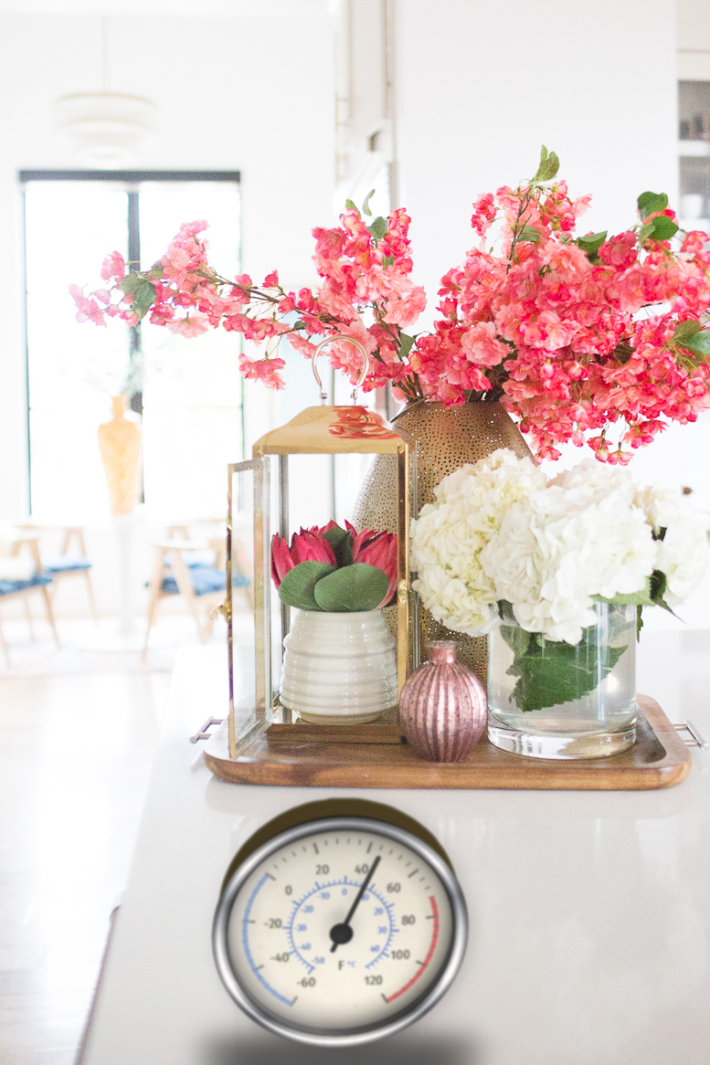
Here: 44 °F
